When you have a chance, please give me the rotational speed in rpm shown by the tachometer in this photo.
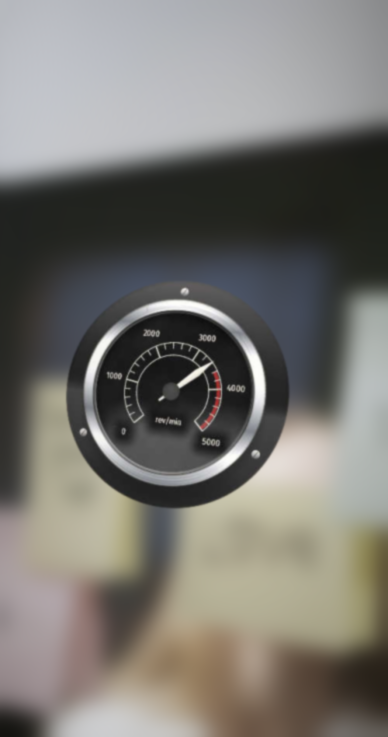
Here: 3400 rpm
